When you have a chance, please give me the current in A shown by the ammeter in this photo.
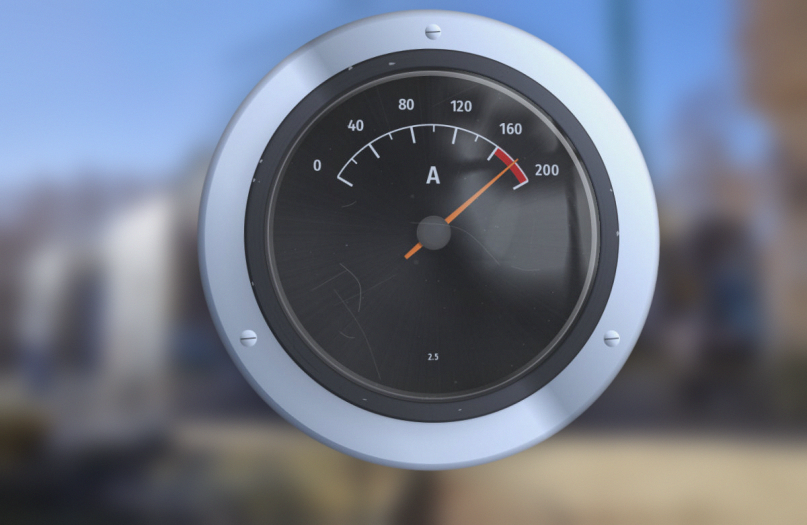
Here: 180 A
